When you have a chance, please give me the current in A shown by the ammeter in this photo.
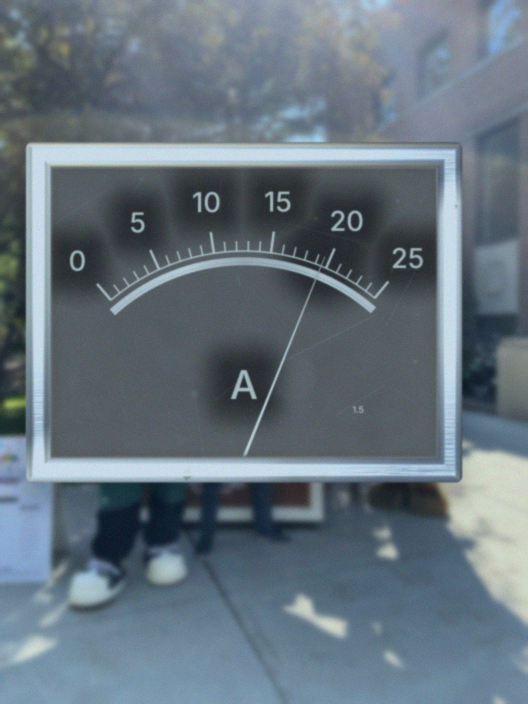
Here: 19.5 A
